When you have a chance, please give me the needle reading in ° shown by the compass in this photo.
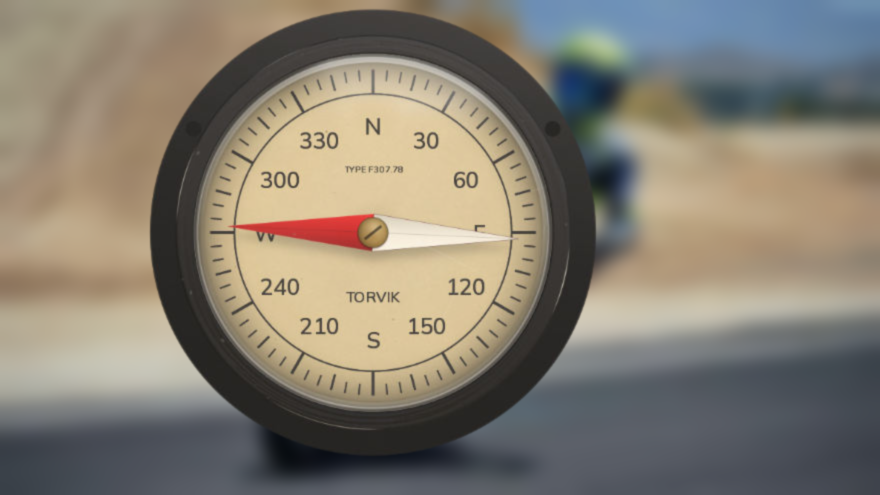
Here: 272.5 °
